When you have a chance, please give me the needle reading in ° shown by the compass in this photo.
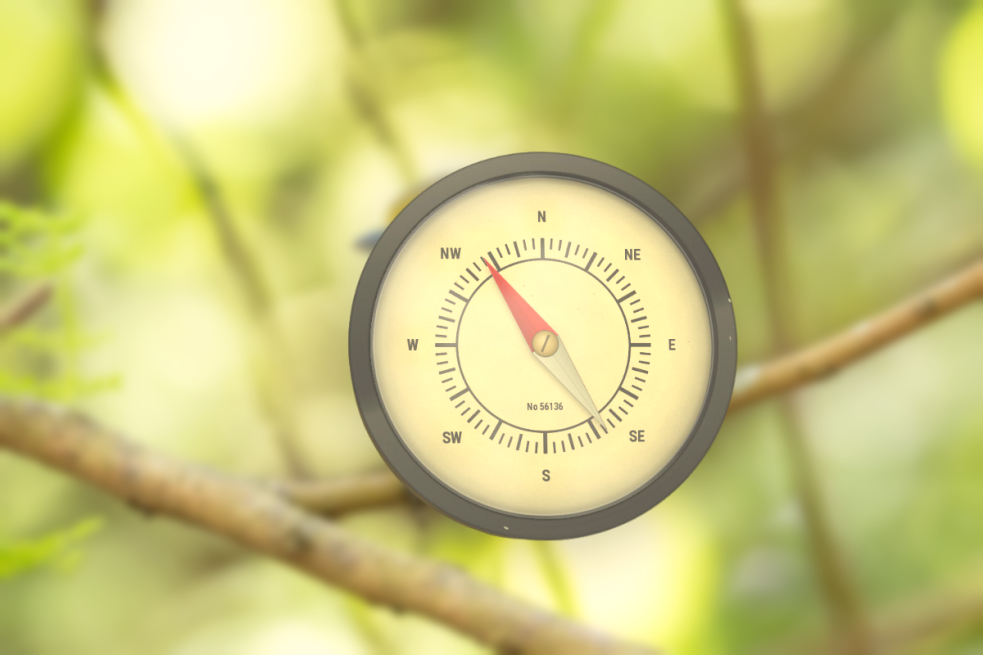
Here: 325 °
